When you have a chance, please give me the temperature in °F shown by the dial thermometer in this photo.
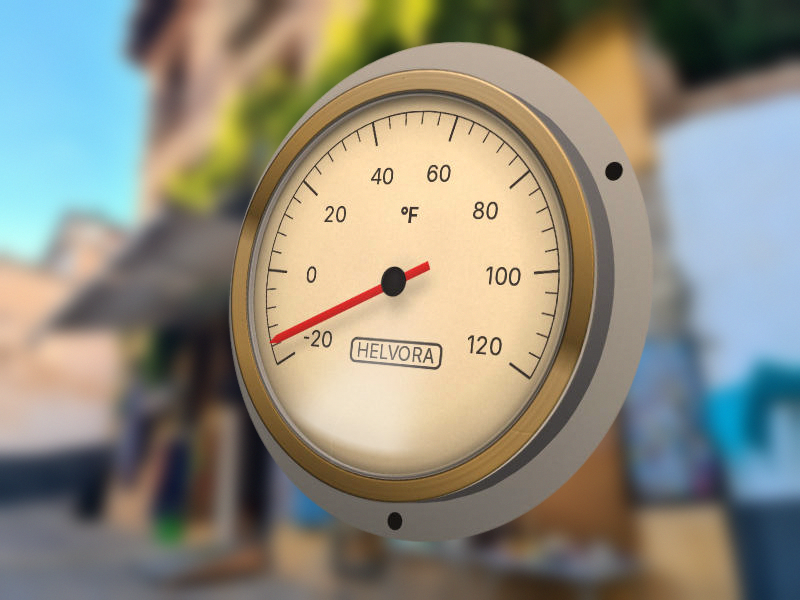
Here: -16 °F
